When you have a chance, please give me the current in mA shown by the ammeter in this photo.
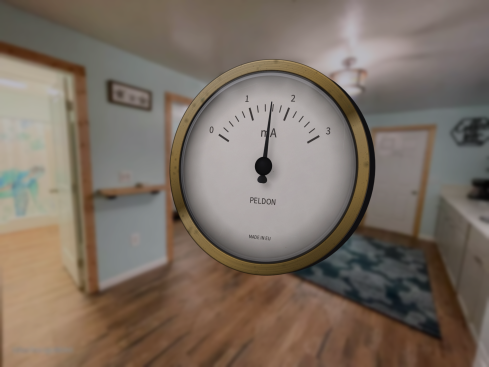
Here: 1.6 mA
